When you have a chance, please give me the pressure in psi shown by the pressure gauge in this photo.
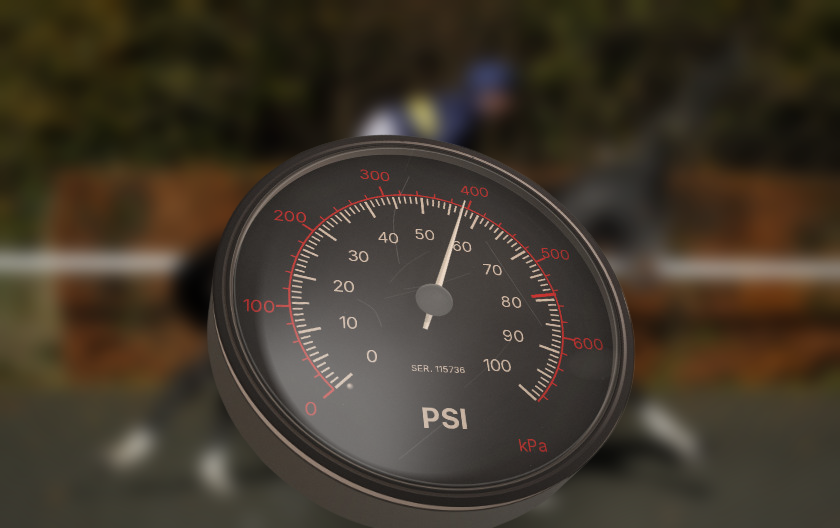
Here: 57 psi
